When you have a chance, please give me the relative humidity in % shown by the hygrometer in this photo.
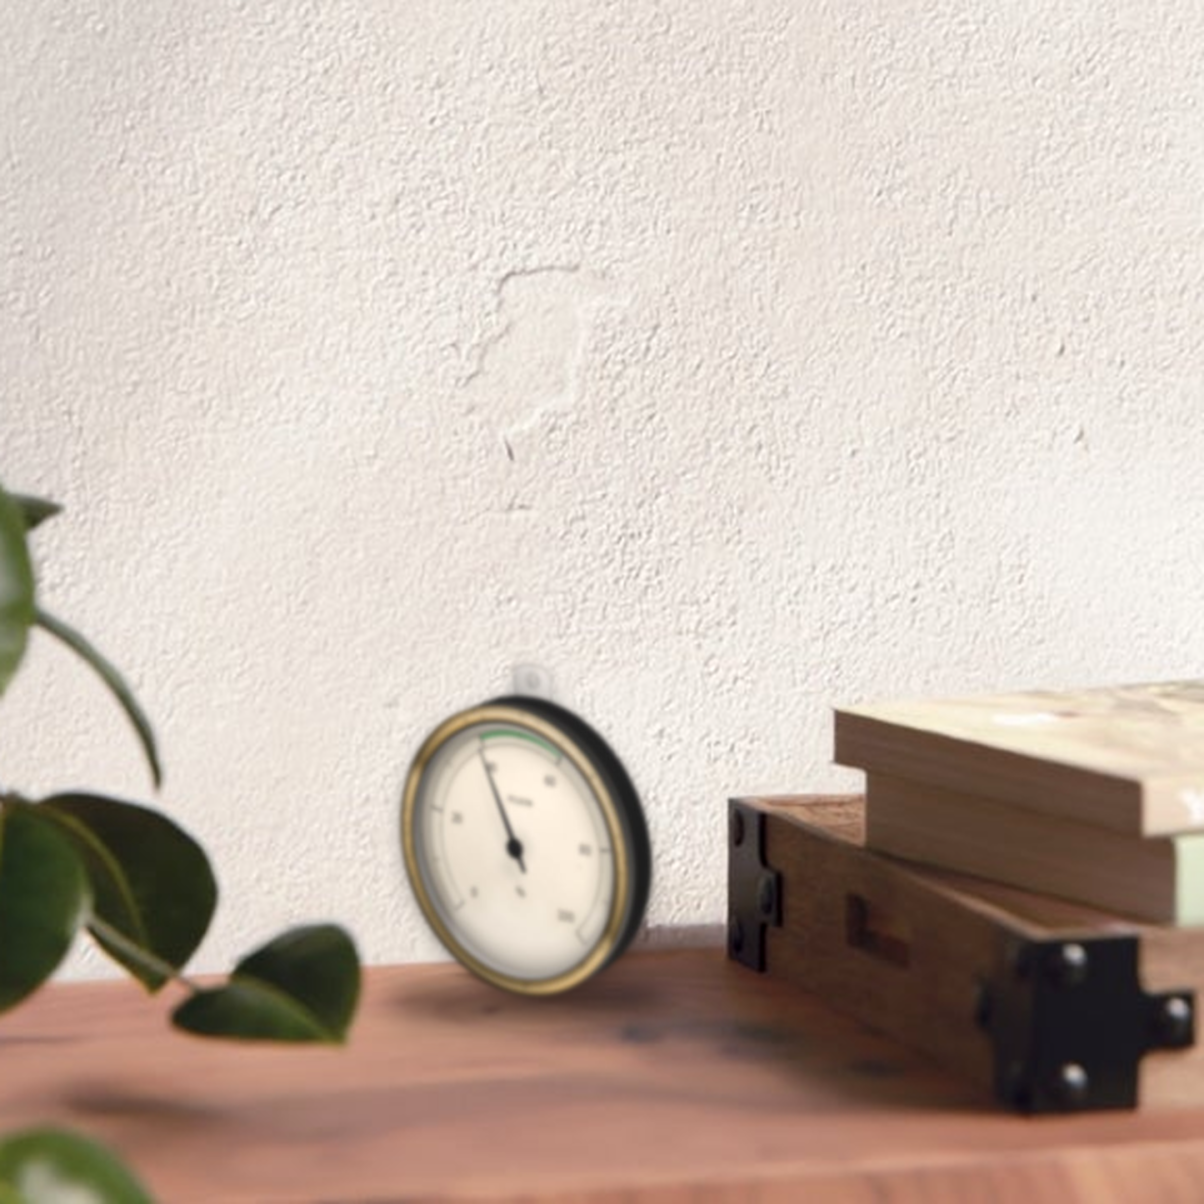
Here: 40 %
